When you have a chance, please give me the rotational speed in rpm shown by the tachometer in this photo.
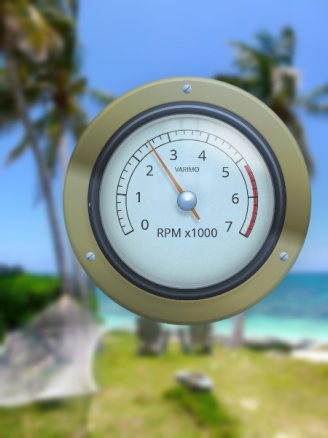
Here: 2500 rpm
